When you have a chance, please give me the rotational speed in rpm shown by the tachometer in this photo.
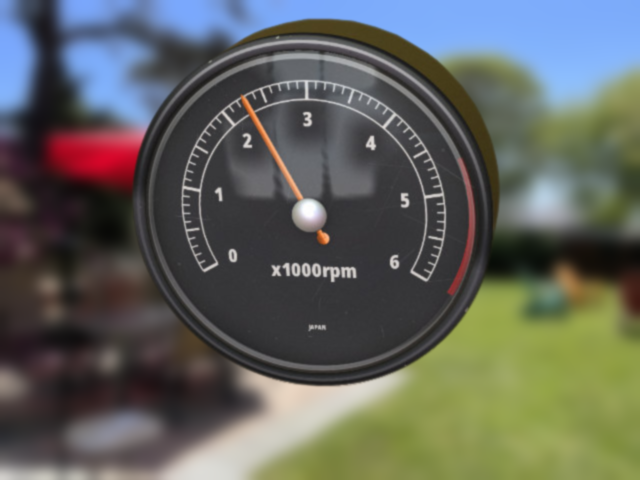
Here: 2300 rpm
